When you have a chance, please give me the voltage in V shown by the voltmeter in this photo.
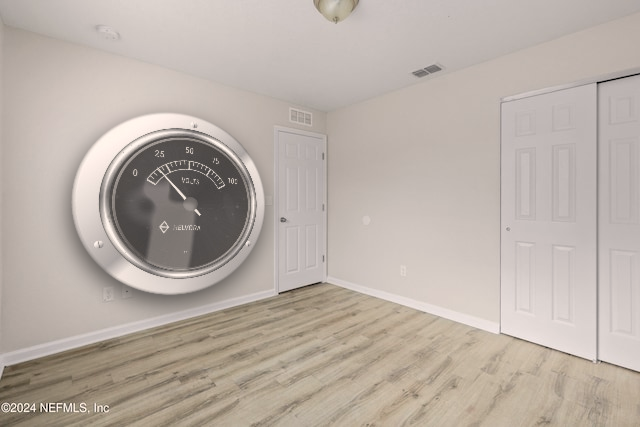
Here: 15 V
